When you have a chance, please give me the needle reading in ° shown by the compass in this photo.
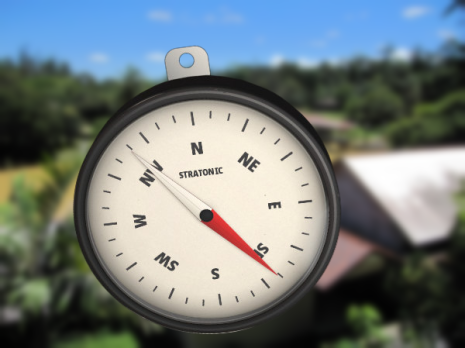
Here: 140 °
